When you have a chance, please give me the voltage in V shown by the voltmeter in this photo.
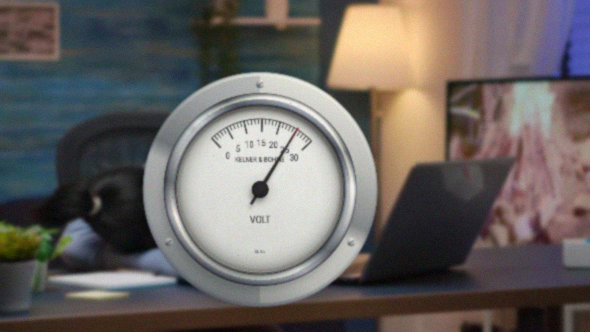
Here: 25 V
